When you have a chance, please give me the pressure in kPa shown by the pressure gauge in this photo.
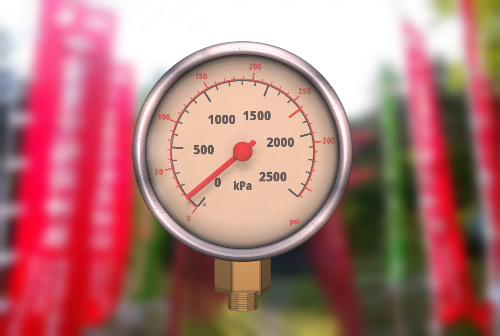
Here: 100 kPa
